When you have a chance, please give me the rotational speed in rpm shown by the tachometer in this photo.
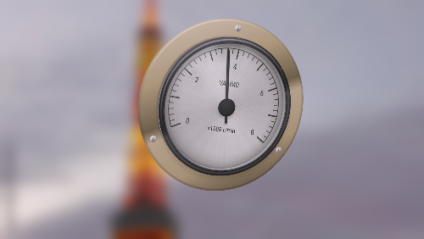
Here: 3600 rpm
